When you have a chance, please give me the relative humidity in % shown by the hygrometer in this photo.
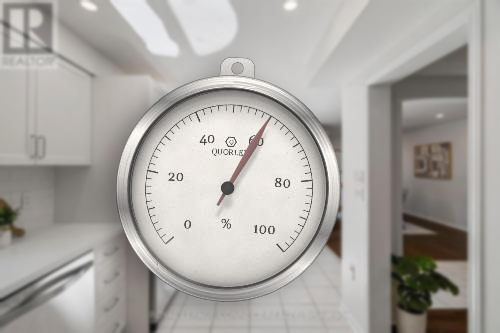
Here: 60 %
